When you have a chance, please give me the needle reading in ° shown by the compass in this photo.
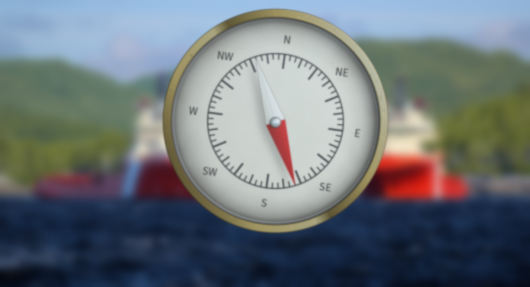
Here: 155 °
